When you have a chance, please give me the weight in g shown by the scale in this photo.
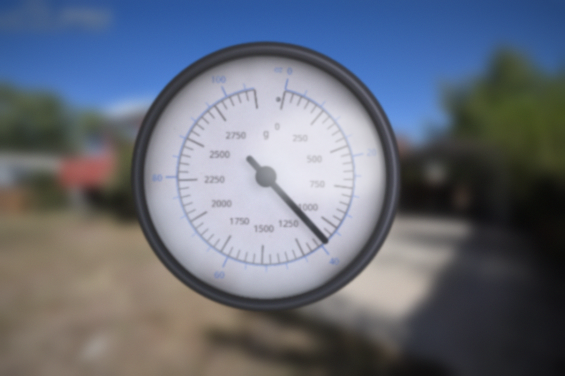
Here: 1100 g
